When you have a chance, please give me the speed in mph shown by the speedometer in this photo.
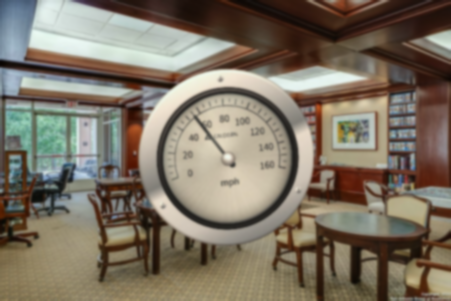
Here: 55 mph
